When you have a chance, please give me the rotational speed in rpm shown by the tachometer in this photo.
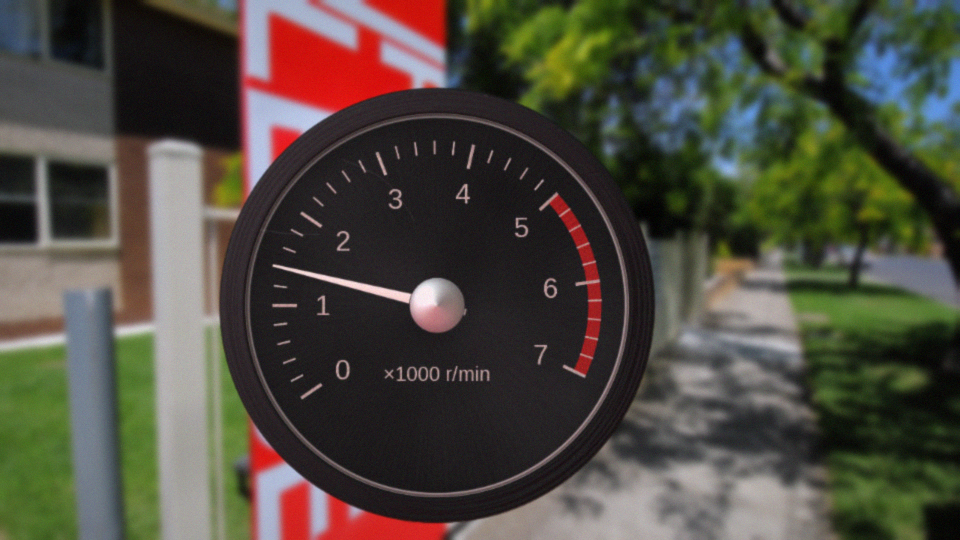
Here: 1400 rpm
